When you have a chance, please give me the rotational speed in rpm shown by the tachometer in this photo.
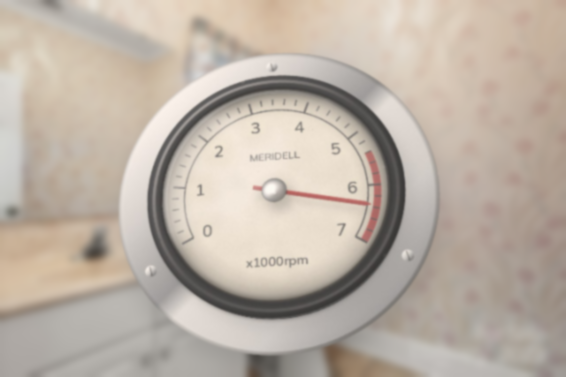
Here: 6400 rpm
